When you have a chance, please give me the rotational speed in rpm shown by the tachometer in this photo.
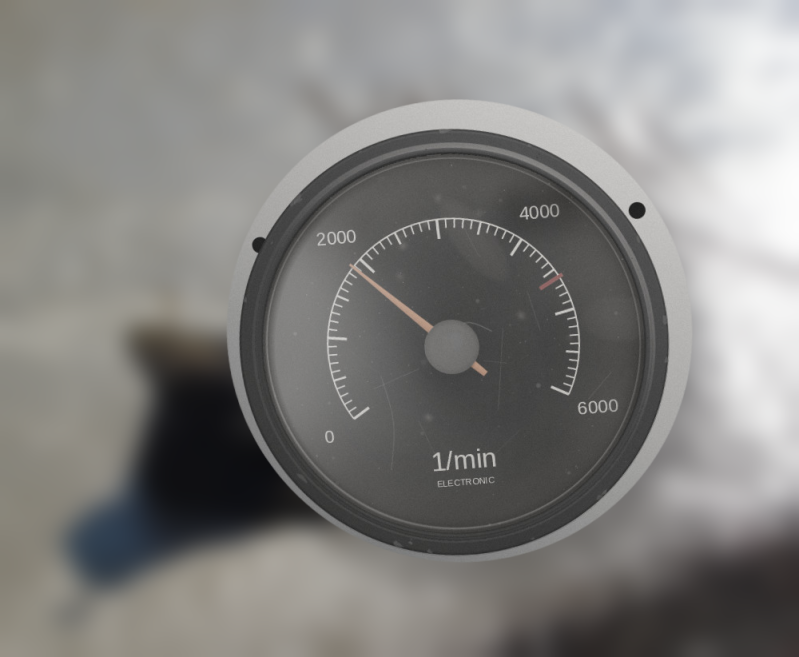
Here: 1900 rpm
